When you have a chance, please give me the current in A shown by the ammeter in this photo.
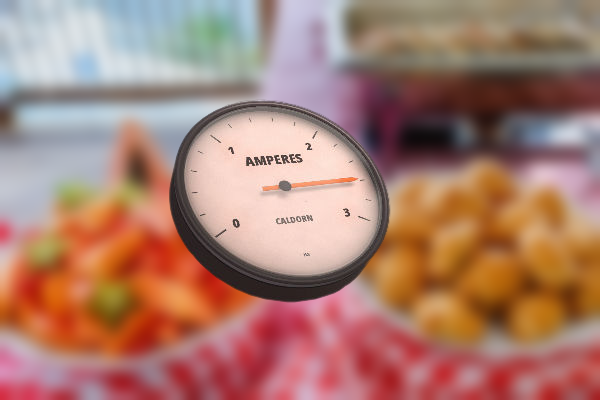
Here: 2.6 A
